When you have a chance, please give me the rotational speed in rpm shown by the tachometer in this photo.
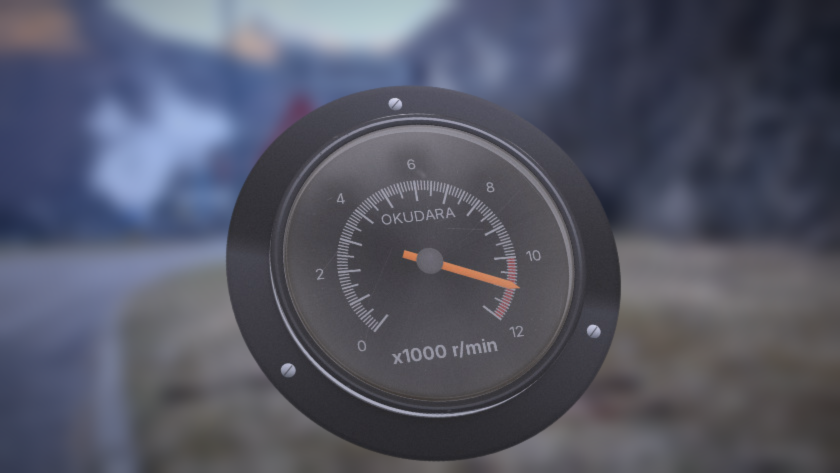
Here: 11000 rpm
